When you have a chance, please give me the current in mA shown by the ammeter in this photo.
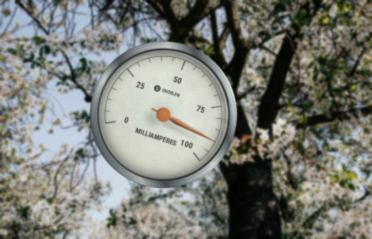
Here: 90 mA
